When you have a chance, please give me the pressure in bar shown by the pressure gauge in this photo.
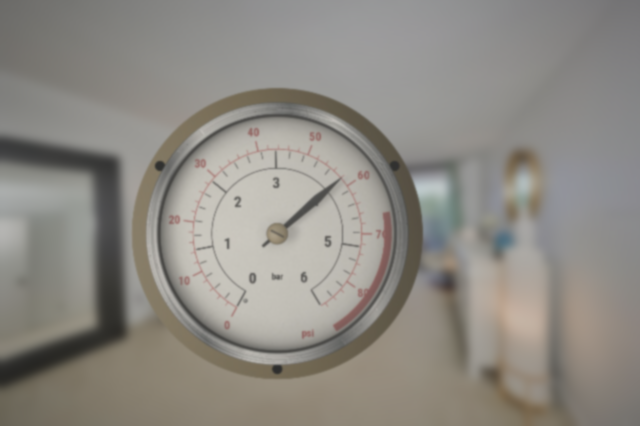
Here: 4 bar
